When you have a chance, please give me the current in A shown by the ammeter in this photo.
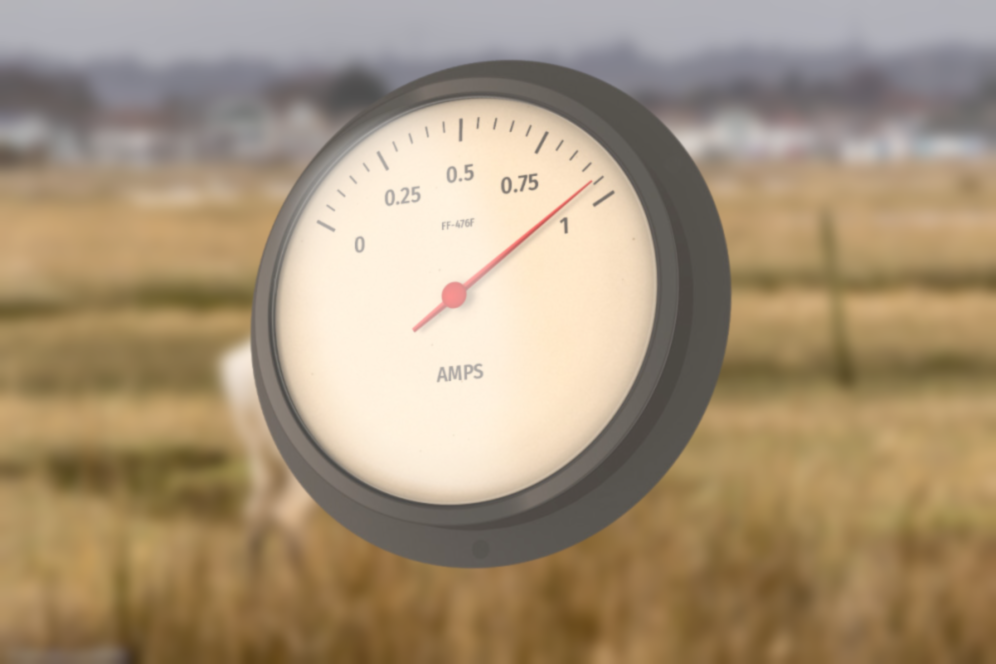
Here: 0.95 A
